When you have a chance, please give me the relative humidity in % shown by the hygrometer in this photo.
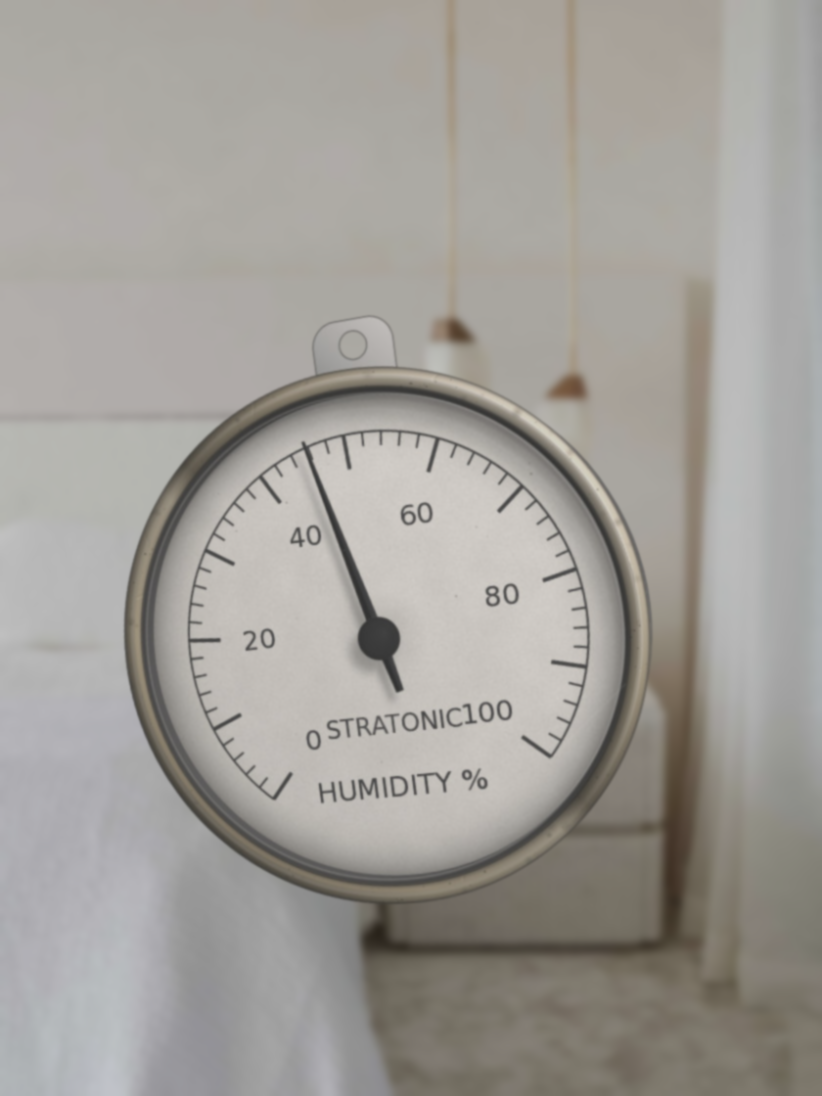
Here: 46 %
